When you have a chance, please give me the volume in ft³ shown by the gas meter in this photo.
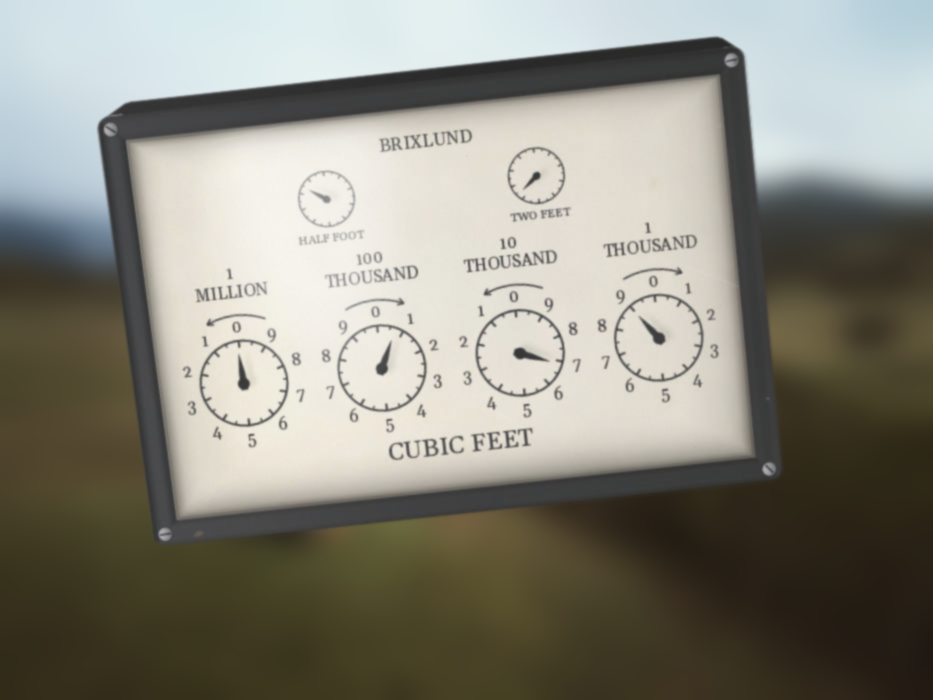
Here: 6900 ft³
